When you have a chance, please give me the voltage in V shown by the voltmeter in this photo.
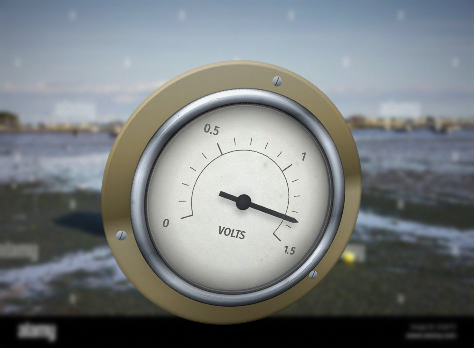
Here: 1.35 V
